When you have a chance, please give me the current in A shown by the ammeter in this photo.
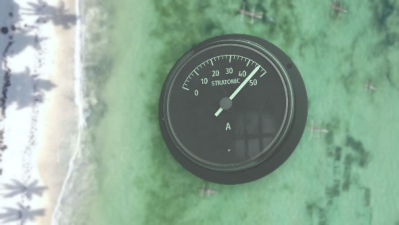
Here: 46 A
